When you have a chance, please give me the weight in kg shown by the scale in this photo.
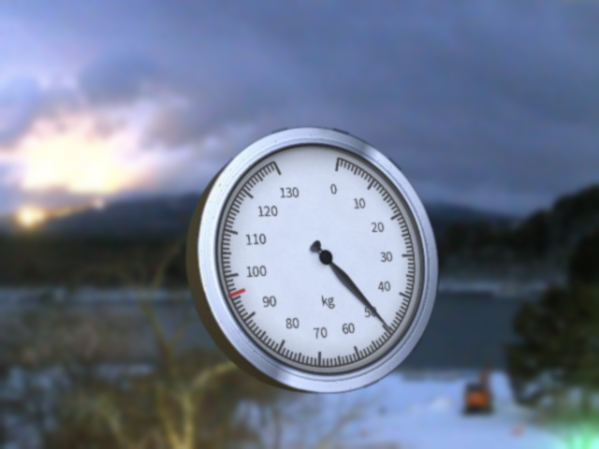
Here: 50 kg
